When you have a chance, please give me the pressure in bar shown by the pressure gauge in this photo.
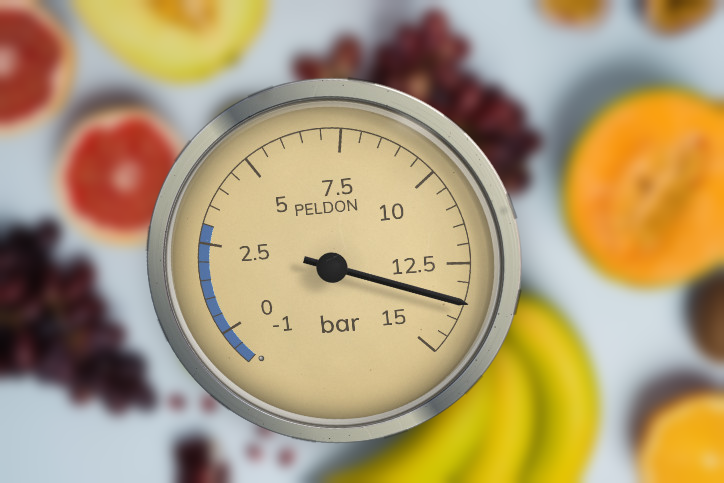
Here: 13.5 bar
